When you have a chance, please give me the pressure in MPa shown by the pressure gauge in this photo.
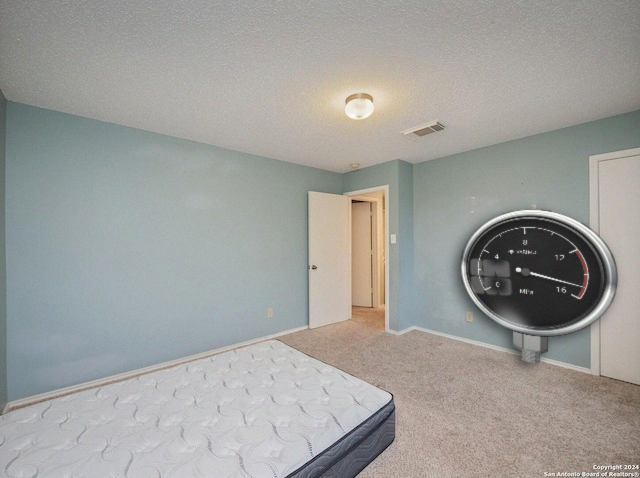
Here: 15 MPa
